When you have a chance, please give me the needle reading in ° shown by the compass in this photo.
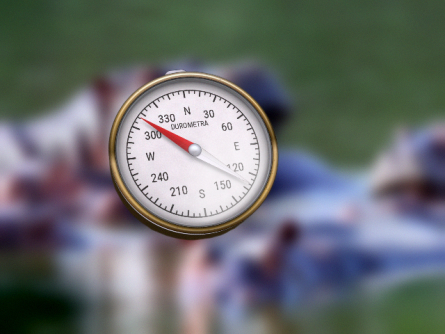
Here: 310 °
